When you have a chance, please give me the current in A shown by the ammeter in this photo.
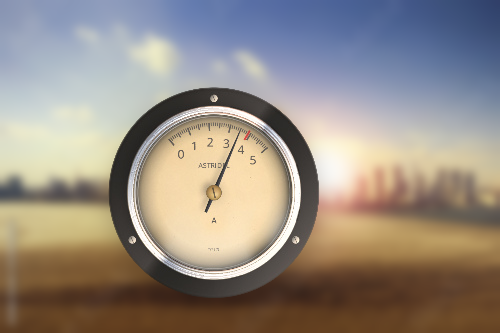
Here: 3.5 A
